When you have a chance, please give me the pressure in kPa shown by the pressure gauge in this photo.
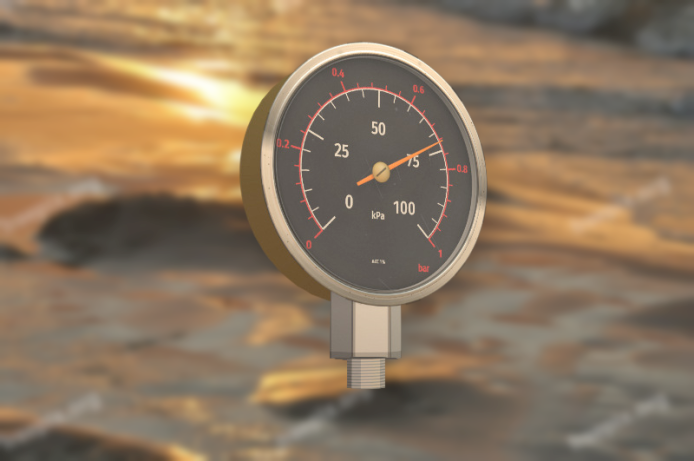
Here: 72.5 kPa
